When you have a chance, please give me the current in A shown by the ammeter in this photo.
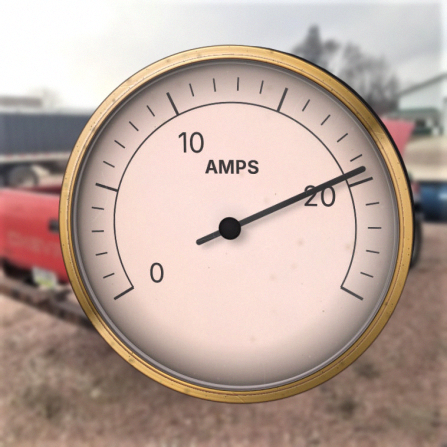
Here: 19.5 A
